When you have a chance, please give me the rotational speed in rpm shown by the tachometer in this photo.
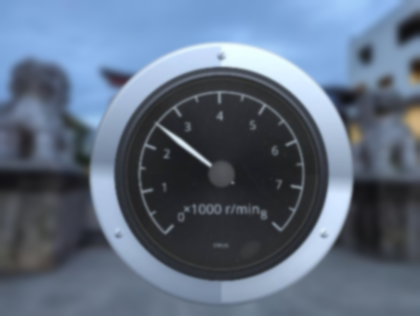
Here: 2500 rpm
